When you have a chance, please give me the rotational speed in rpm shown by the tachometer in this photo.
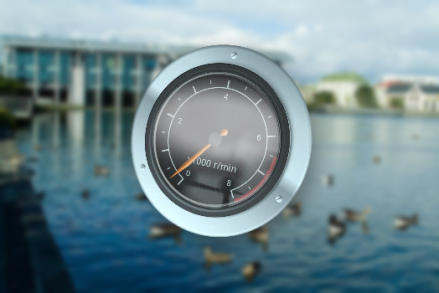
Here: 250 rpm
